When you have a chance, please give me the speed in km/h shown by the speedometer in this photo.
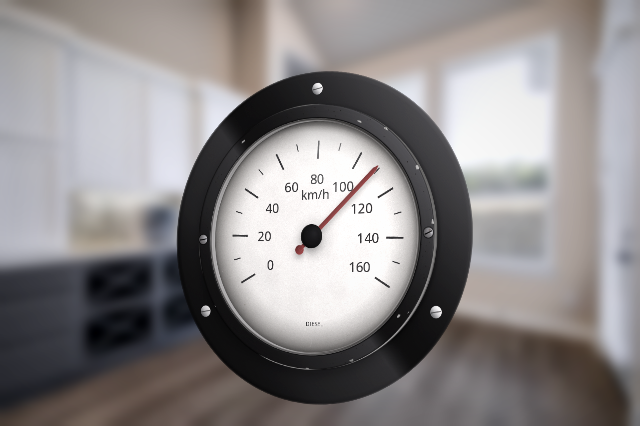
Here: 110 km/h
